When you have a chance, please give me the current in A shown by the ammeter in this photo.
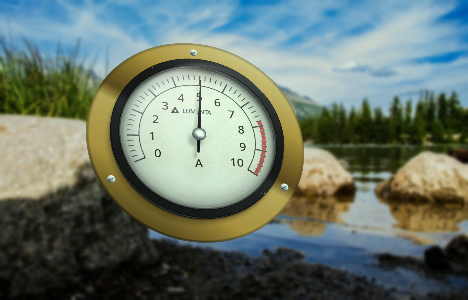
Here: 5 A
